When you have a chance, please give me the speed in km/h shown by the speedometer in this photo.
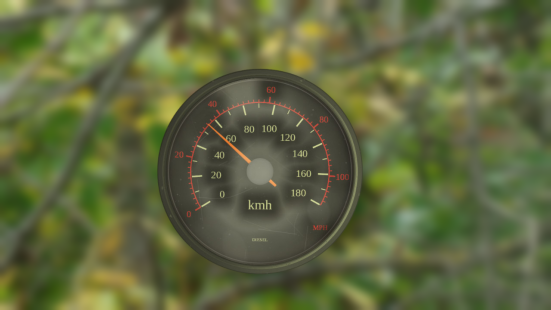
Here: 55 km/h
